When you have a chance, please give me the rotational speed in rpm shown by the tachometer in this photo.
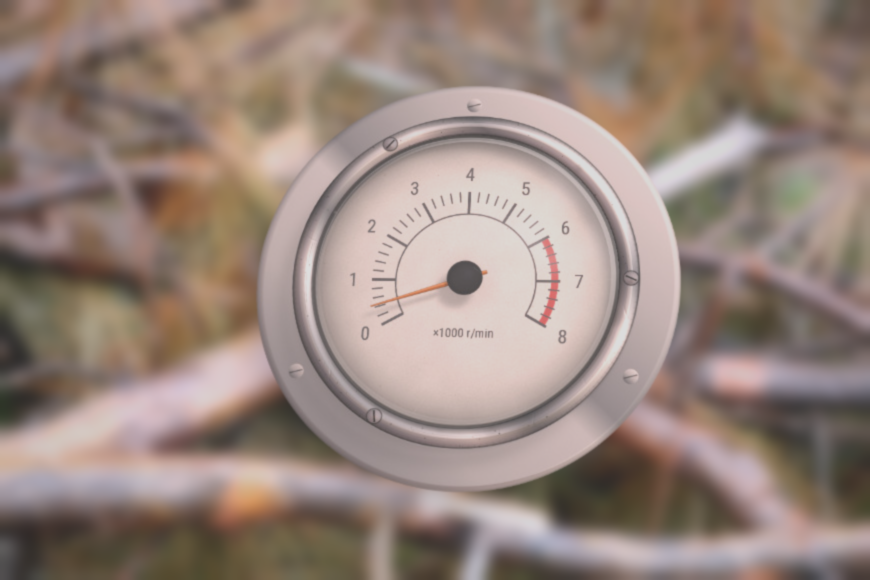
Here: 400 rpm
